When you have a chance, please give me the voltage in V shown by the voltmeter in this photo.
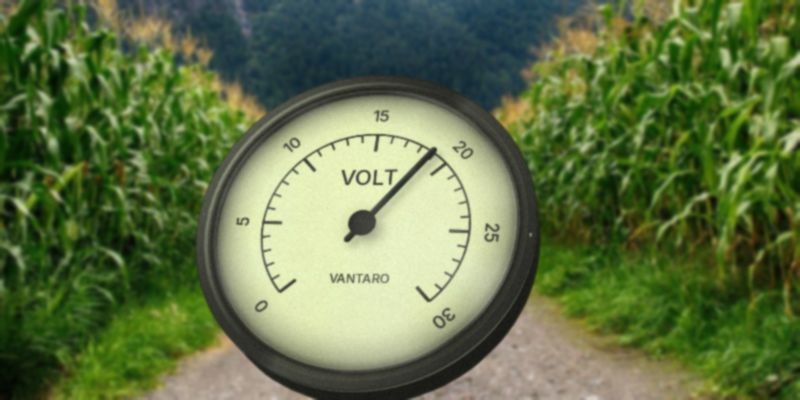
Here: 19 V
